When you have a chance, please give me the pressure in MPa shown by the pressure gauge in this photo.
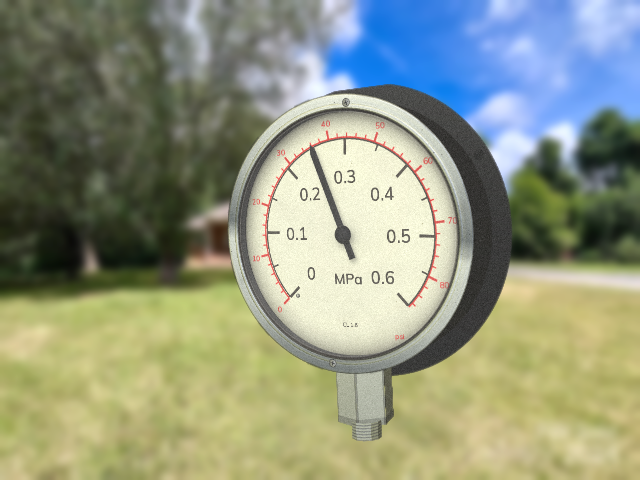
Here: 0.25 MPa
